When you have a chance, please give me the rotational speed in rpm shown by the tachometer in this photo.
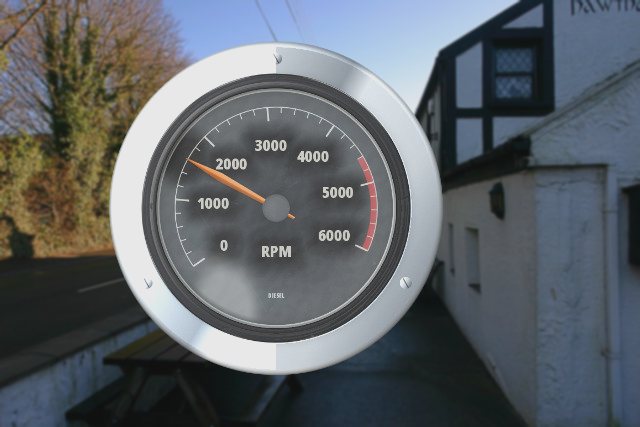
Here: 1600 rpm
